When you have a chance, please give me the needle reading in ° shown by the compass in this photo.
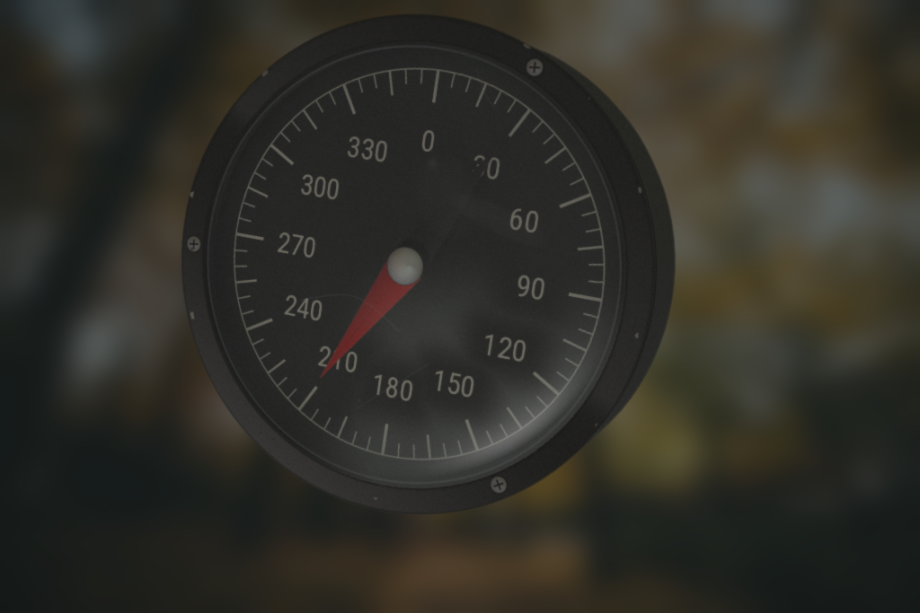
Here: 210 °
